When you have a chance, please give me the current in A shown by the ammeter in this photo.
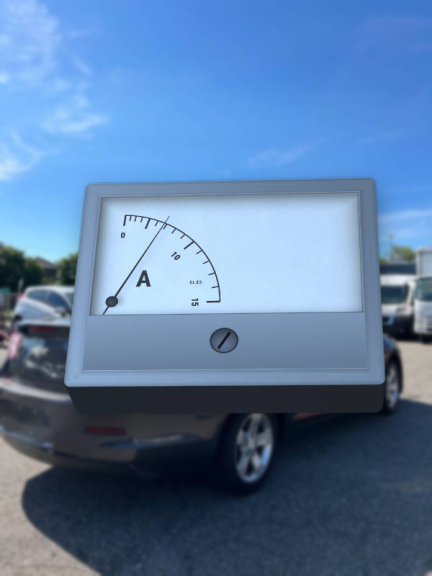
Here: 7 A
